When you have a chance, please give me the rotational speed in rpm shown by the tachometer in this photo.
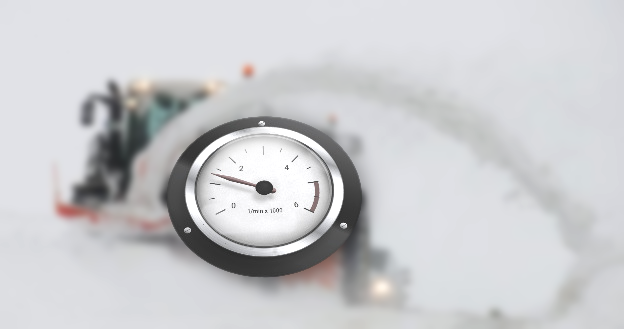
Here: 1250 rpm
